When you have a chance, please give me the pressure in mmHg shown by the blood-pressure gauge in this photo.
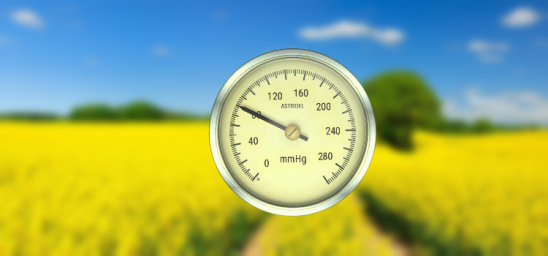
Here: 80 mmHg
